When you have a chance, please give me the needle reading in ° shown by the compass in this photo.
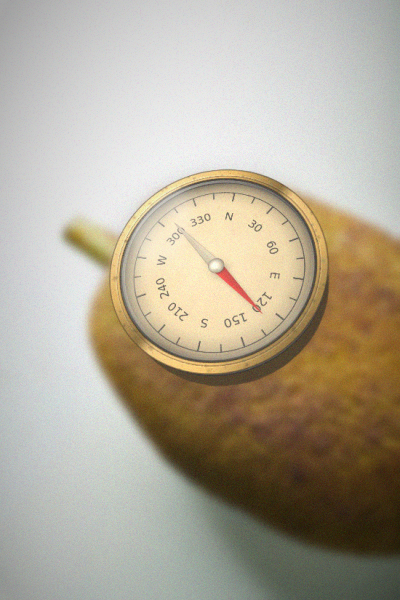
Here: 127.5 °
